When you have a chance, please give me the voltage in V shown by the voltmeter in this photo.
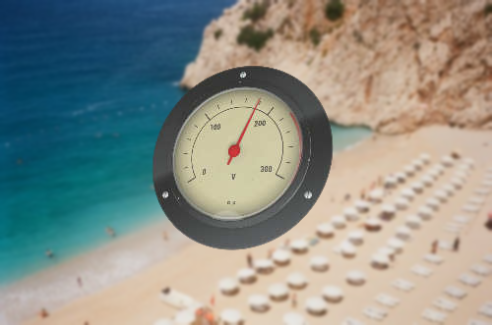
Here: 180 V
